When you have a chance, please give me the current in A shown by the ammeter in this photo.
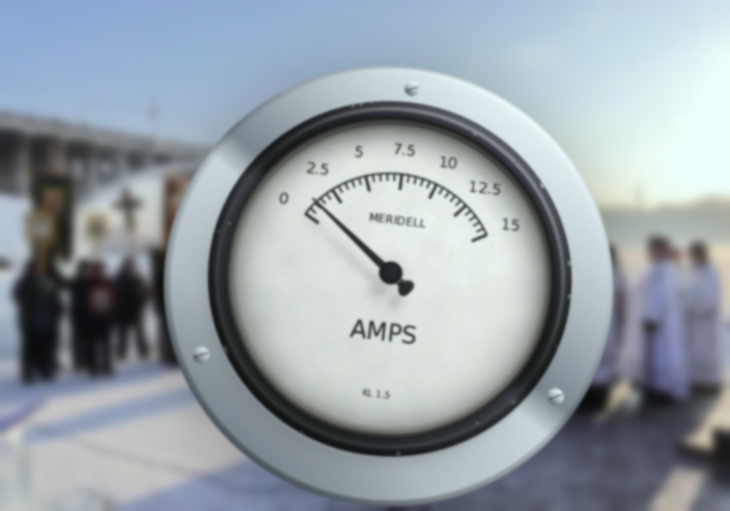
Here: 1 A
